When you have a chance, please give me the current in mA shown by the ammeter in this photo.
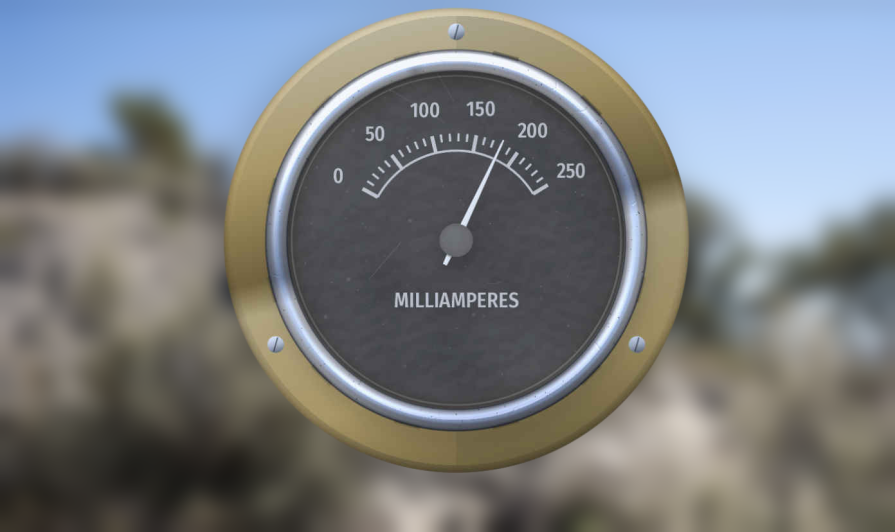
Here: 180 mA
